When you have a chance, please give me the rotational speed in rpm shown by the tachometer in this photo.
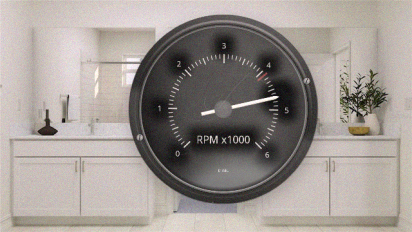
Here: 4700 rpm
